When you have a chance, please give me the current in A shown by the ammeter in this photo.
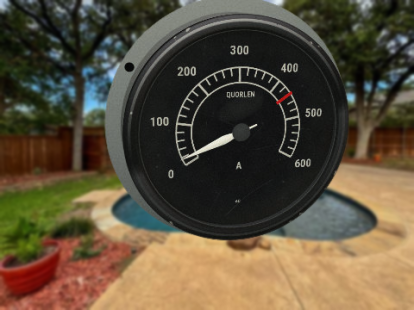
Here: 20 A
